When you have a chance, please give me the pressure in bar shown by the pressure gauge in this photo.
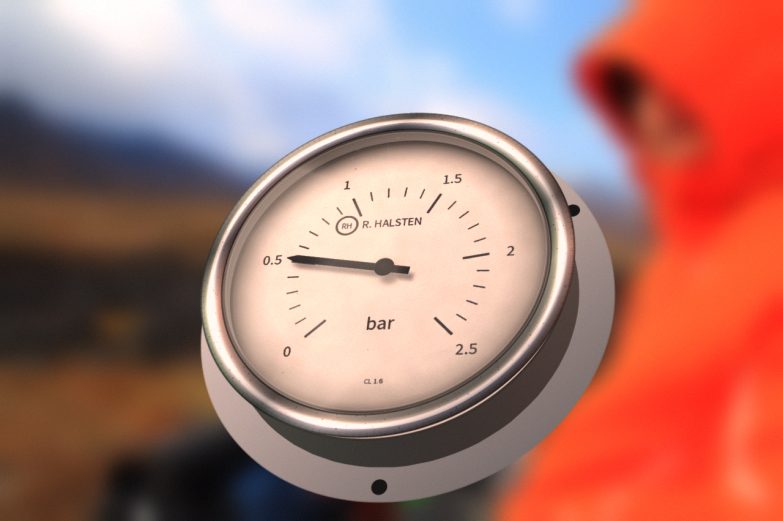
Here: 0.5 bar
